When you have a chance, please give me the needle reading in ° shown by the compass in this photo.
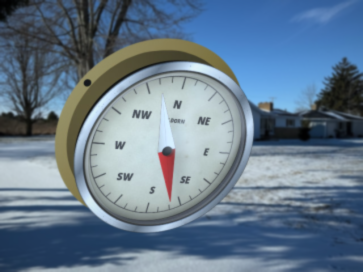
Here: 160 °
